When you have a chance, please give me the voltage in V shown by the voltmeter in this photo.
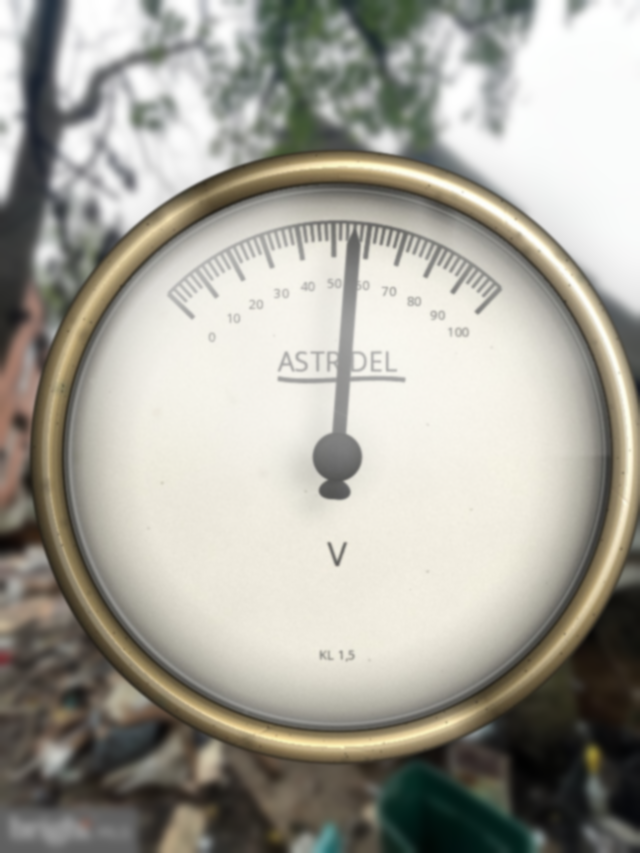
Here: 56 V
